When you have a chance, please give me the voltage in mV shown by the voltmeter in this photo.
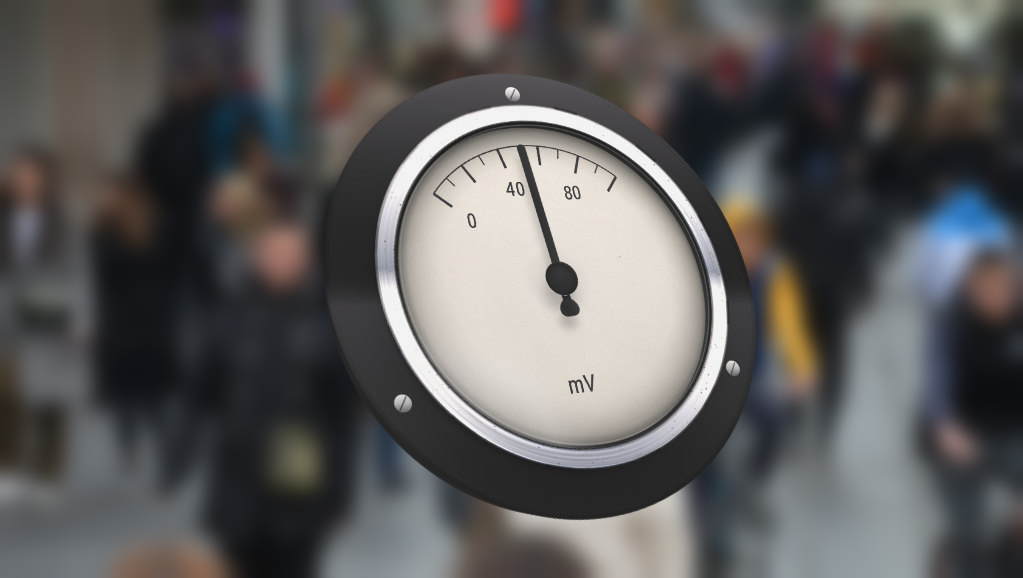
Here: 50 mV
